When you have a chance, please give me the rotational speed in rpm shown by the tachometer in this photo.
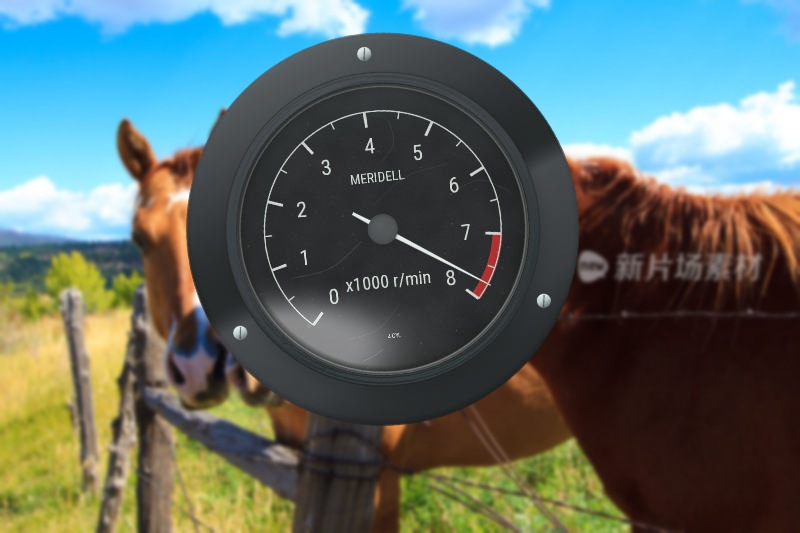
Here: 7750 rpm
